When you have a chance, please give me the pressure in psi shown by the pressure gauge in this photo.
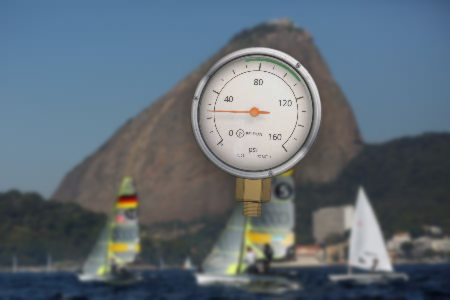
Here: 25 psi
